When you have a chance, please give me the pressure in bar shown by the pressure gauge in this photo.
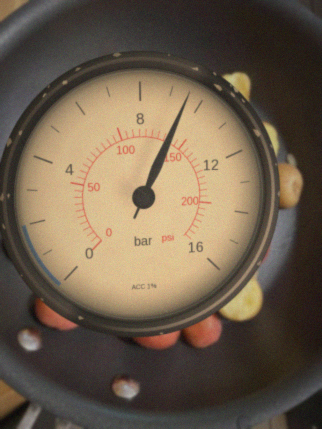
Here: 9.5 bar
